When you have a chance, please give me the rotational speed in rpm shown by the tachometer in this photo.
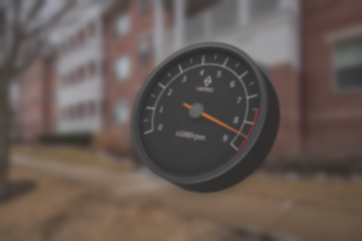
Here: 8500 rpm
